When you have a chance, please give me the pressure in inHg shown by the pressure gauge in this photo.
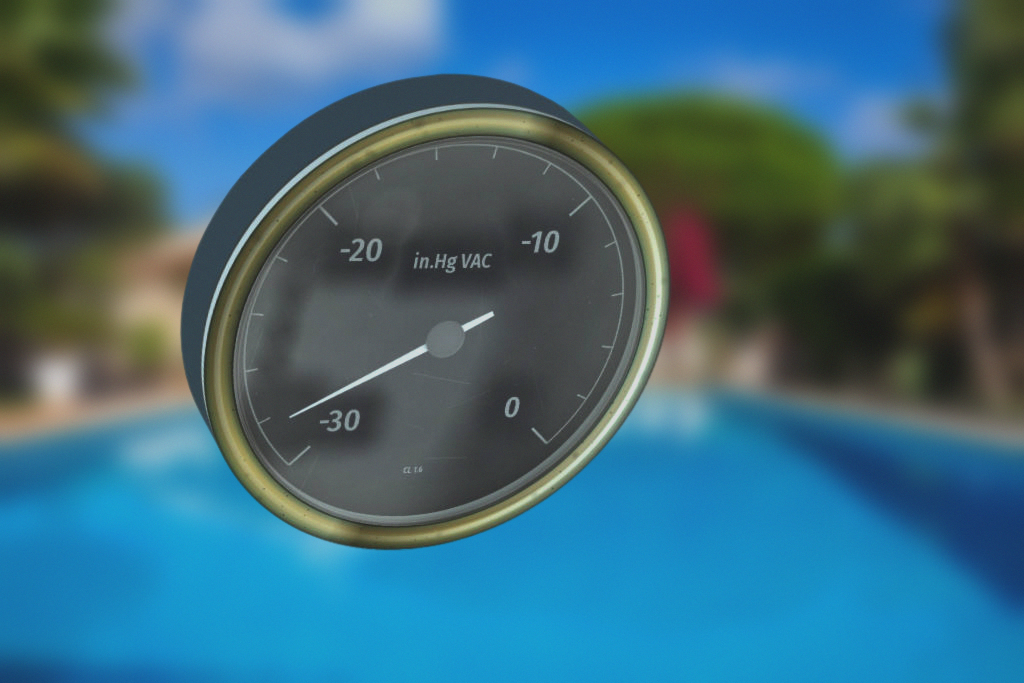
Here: -28 inHg
